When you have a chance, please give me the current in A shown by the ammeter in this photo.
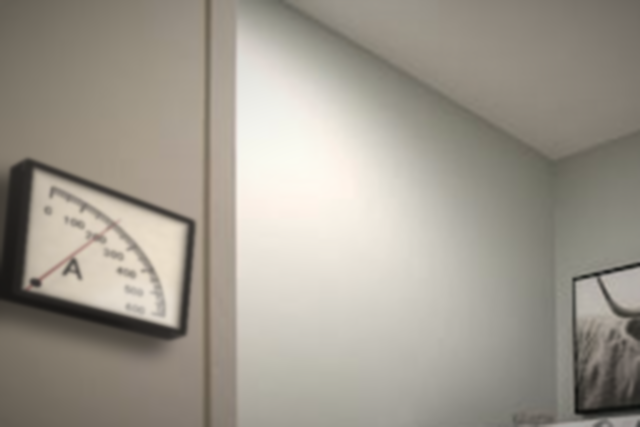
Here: 200 A
